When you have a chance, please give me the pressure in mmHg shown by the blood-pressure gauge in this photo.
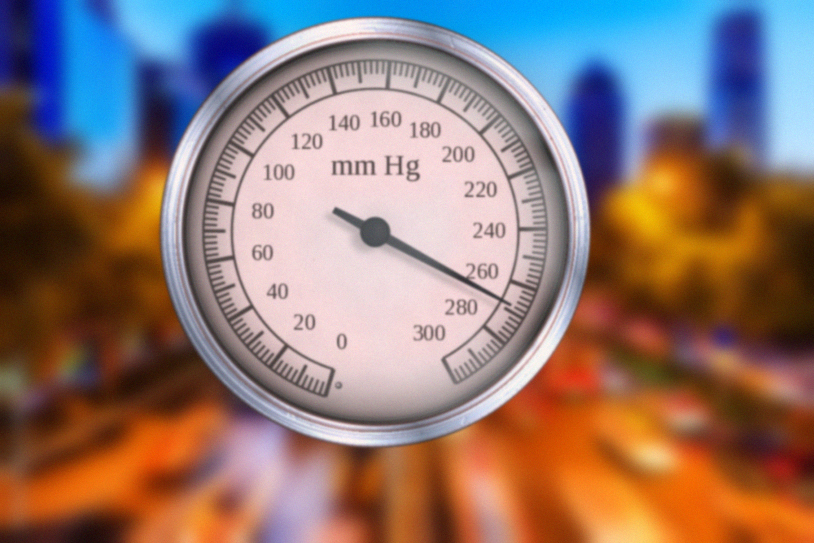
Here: 268 mmHg
